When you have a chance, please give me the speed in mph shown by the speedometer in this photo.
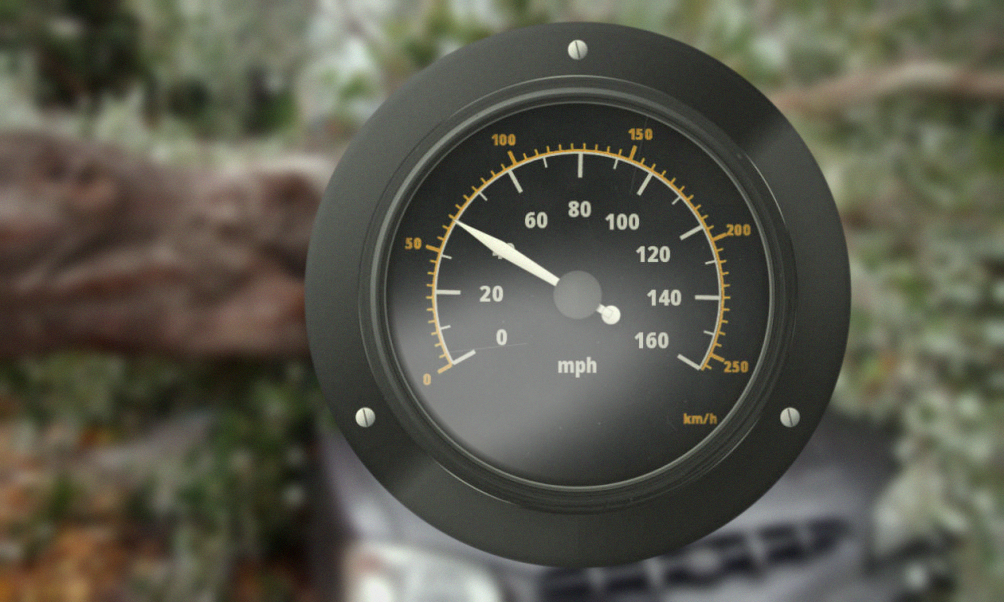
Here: 40 mph
